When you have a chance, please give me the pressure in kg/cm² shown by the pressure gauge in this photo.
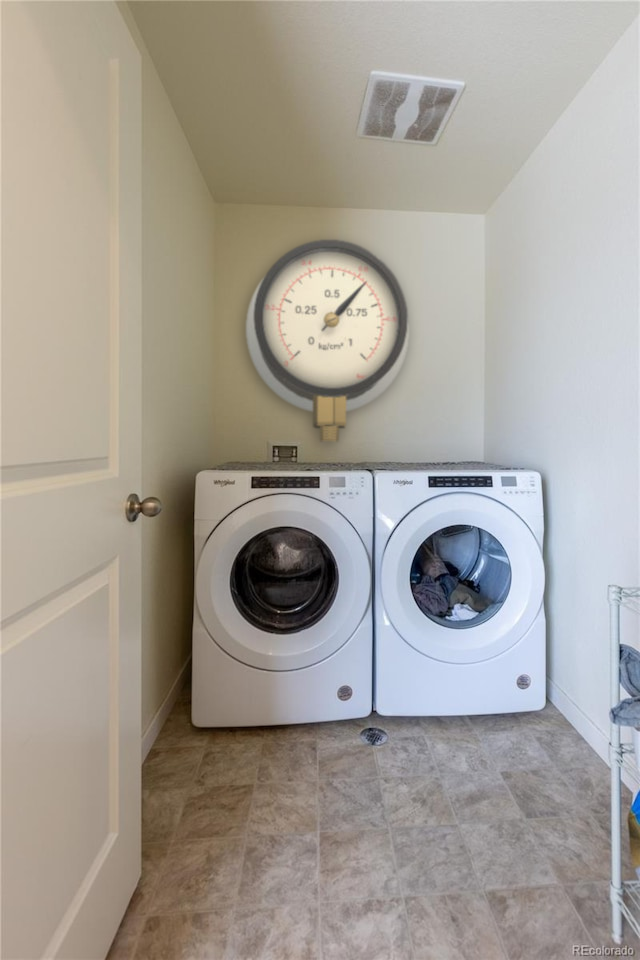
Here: 0.65 kg/cm²
